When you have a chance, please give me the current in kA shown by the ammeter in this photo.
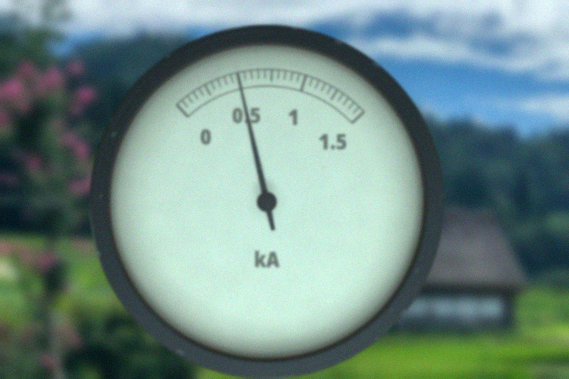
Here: 0.5 kA
